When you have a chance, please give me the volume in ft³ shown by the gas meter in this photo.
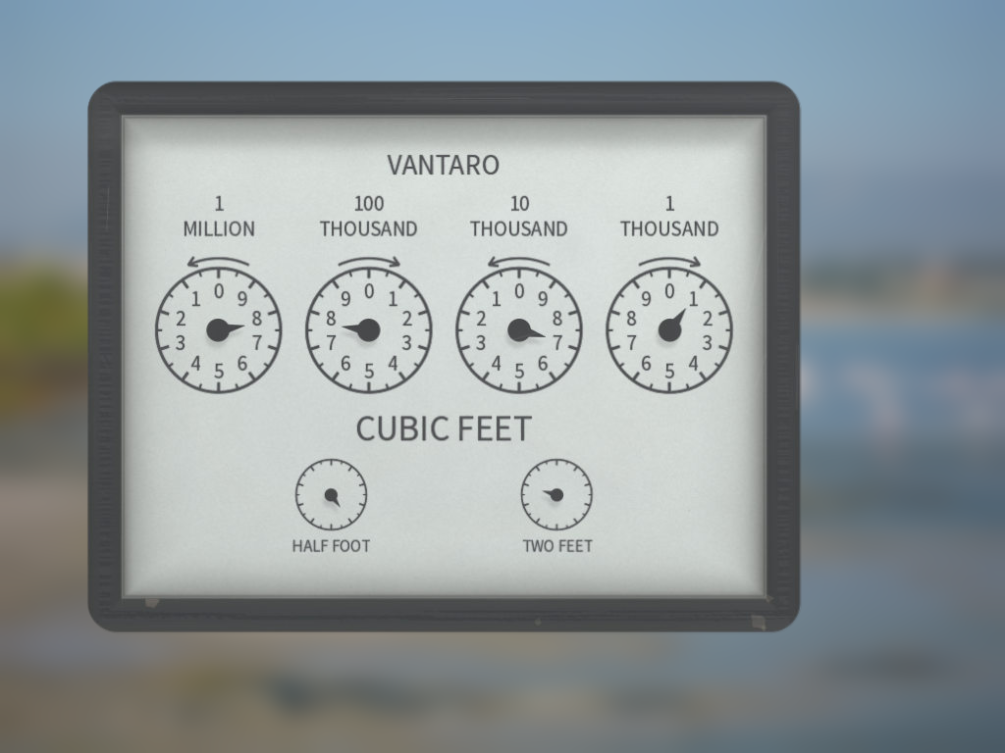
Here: 777100 ft³
